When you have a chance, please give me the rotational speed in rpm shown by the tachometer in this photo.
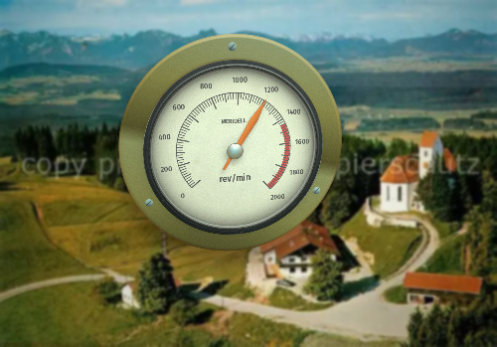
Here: 1200 rpm
